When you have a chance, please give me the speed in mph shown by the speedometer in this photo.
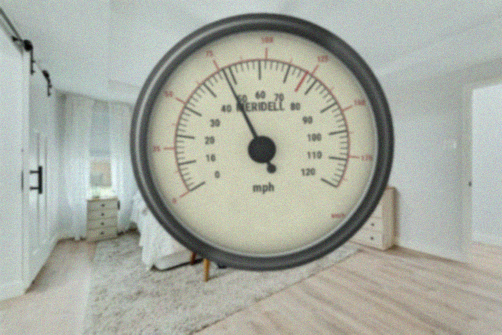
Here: 48 mph
